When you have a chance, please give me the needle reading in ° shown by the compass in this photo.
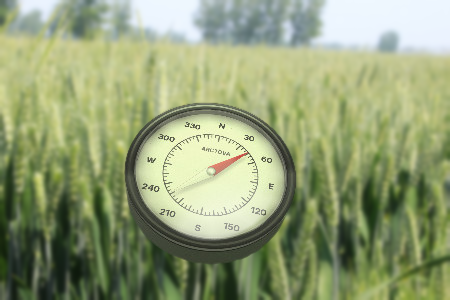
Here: 45 °
